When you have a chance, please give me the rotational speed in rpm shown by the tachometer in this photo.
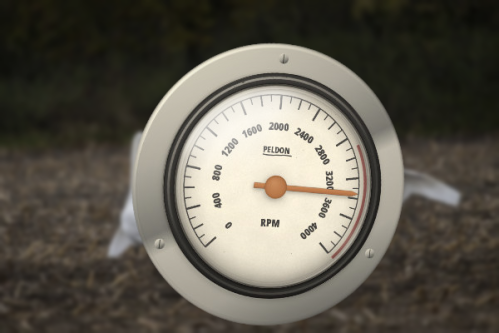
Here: 3350 rpm
